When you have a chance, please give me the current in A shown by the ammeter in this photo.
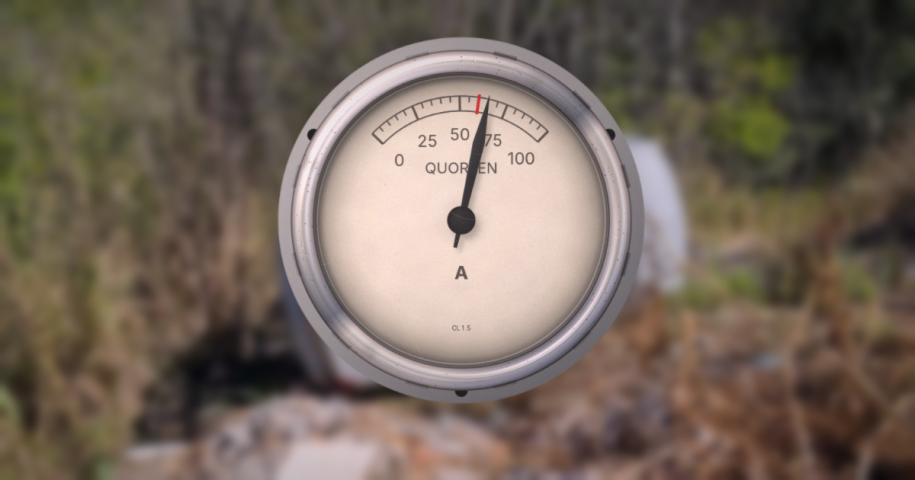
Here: 65 A
